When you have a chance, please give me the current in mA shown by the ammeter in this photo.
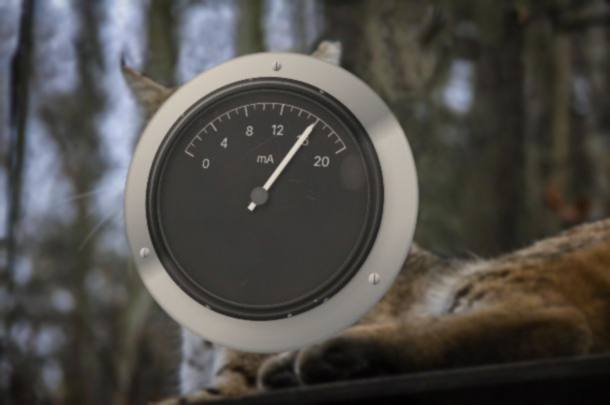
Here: 16 mA
